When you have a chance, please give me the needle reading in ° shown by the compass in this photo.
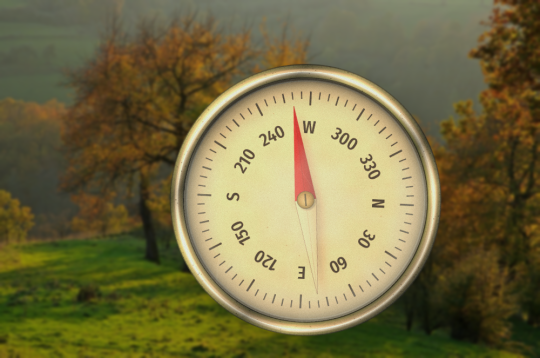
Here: 260 °
